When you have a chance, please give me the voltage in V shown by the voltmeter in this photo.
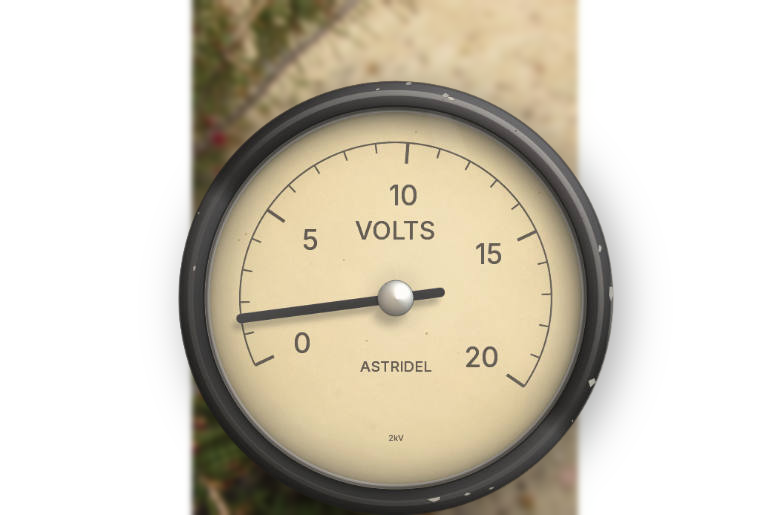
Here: 1.5 V
